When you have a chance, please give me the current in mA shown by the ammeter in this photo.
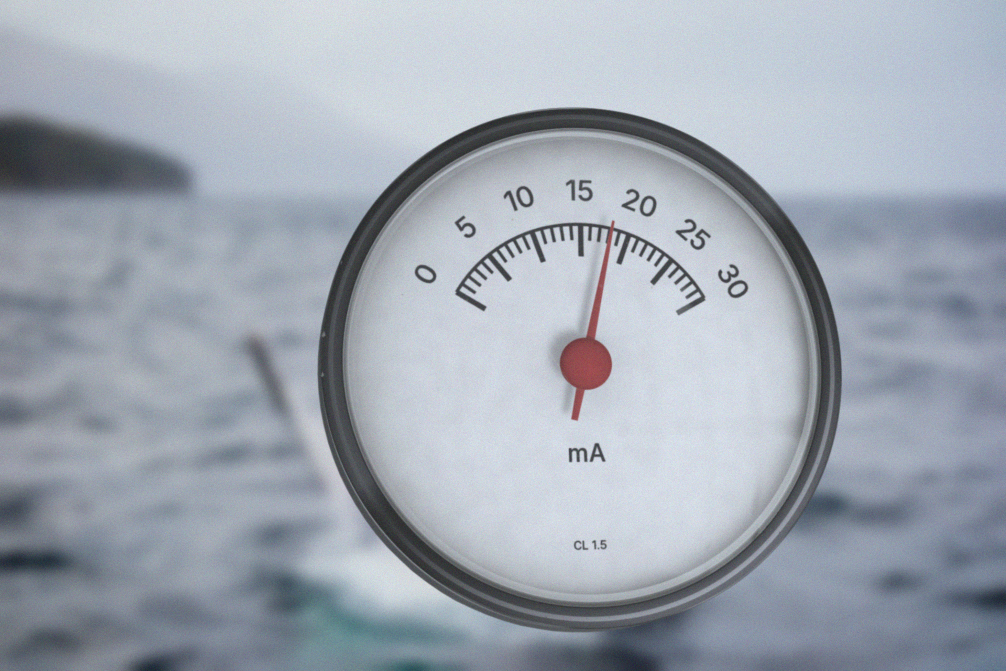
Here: 18 mA
